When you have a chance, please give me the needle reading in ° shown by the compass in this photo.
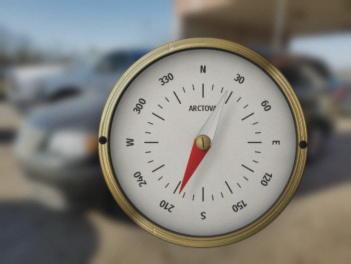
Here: 205 °
